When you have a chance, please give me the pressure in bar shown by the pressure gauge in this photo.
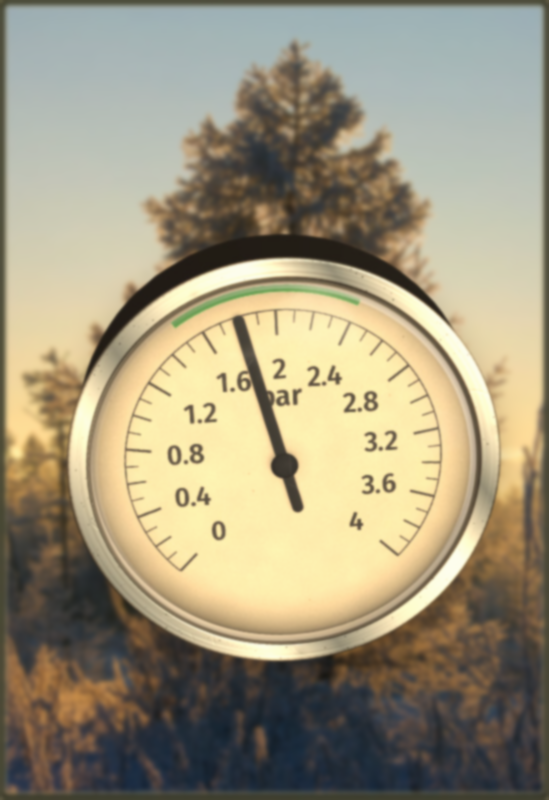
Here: 1.8 bar
